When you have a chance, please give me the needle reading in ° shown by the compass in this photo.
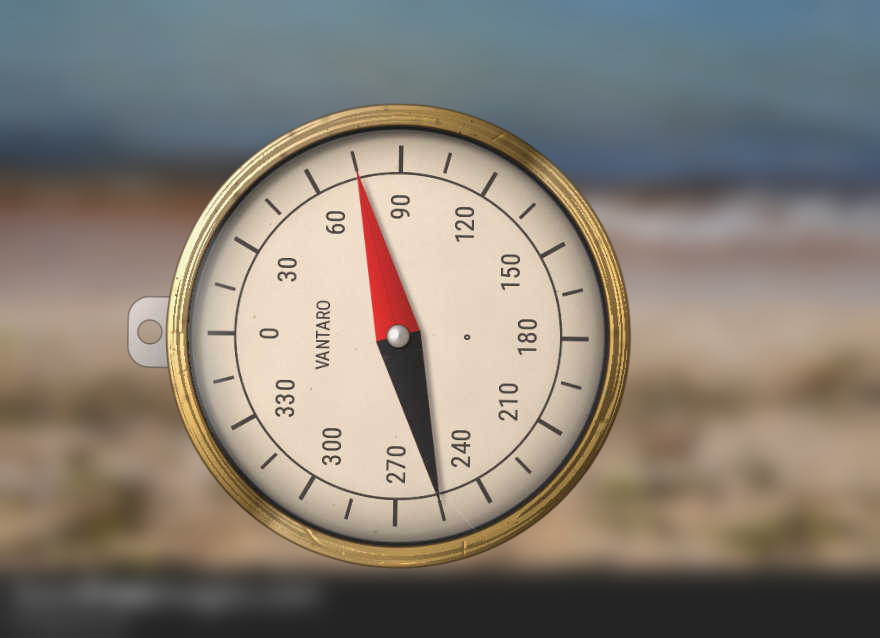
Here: 75 °
